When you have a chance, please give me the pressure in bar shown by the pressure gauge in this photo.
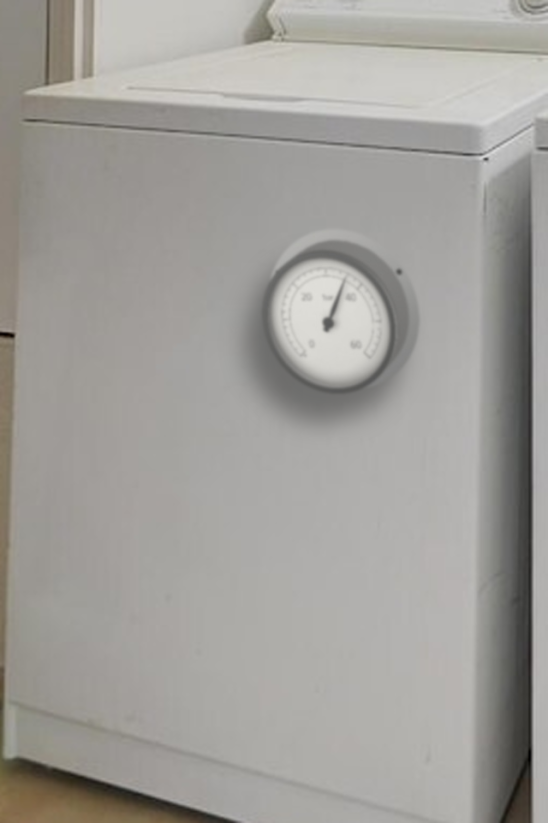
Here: 36 bar
